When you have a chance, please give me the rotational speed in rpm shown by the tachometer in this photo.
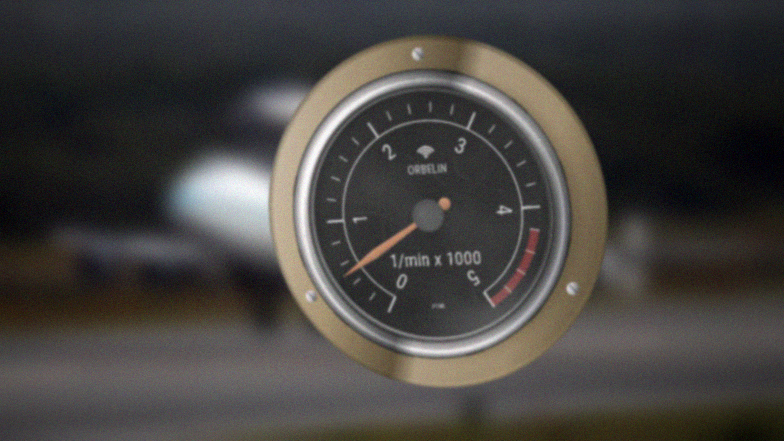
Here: 500 rpm
